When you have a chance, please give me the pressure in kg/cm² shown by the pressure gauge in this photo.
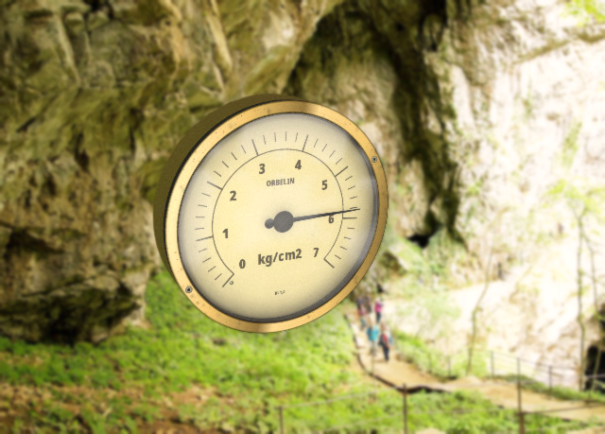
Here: 5.8 kg/cm²
